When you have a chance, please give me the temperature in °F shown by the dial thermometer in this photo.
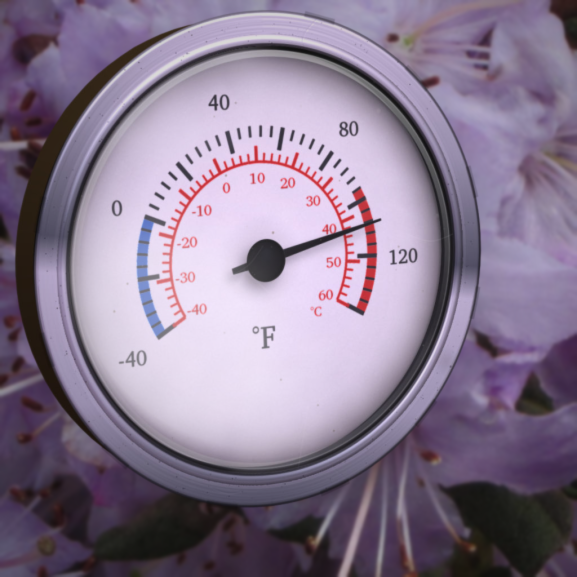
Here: 108 °F
